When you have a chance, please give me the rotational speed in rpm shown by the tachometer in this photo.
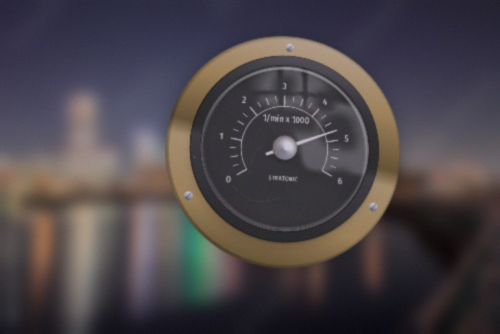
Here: 4750 rpm
